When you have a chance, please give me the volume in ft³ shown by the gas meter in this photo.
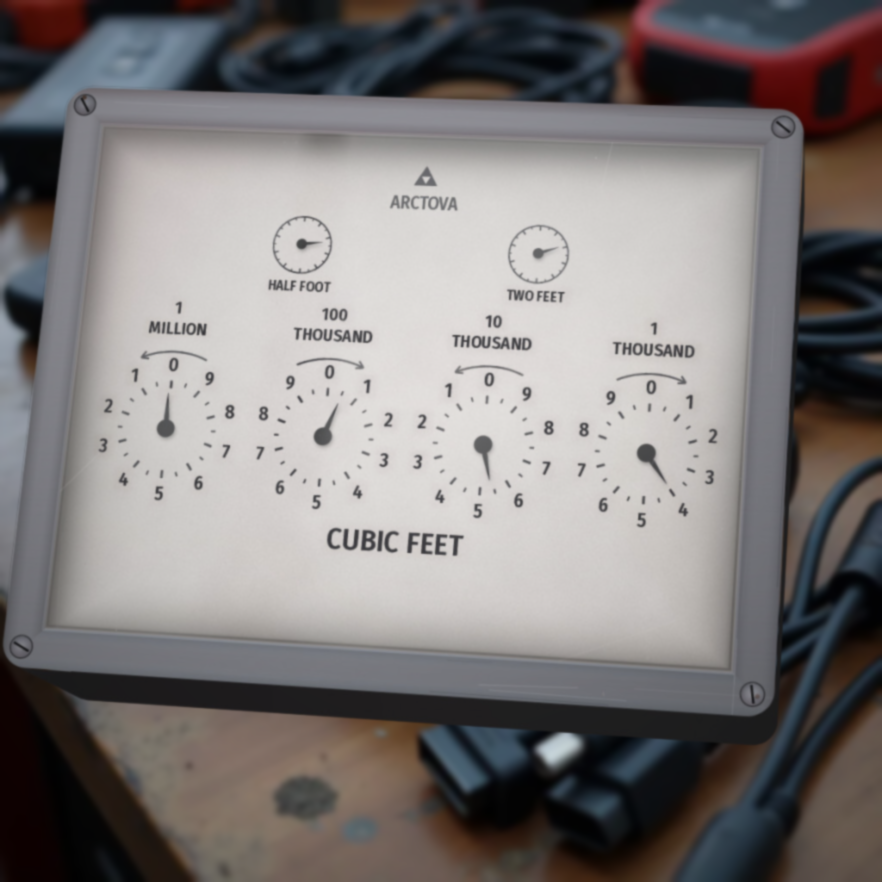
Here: 5400 ft³
